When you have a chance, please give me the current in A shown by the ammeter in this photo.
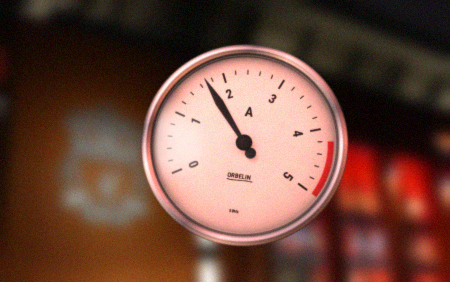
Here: 1.7 A
